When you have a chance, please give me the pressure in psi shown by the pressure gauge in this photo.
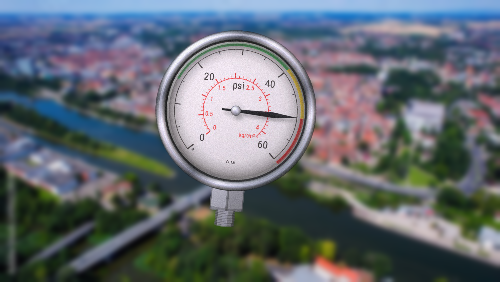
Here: 50 psi
